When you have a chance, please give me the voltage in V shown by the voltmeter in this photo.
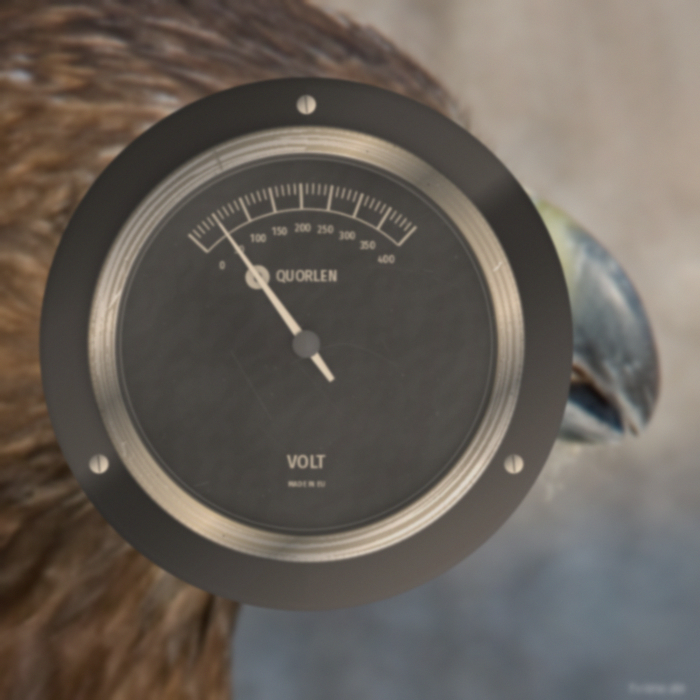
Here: 50 V
